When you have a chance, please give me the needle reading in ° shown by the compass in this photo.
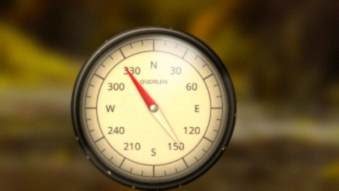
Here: 325 °
